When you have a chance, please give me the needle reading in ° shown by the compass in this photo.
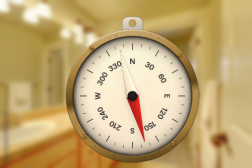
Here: 165 °
